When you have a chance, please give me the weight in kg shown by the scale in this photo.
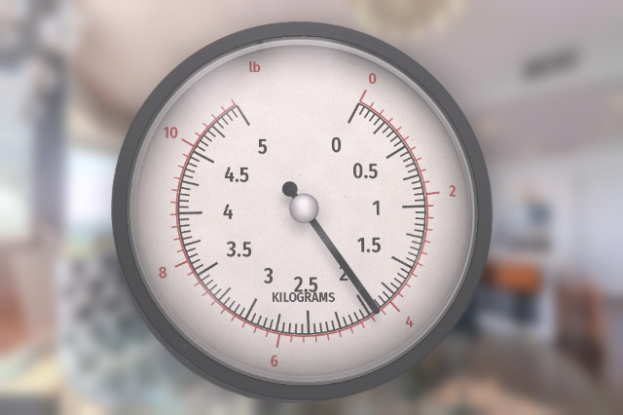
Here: 1.95 kg
